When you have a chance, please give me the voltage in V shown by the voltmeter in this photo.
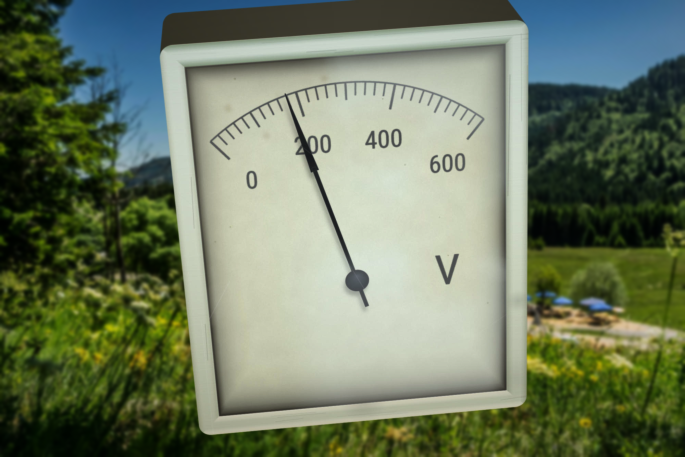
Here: 180 V
